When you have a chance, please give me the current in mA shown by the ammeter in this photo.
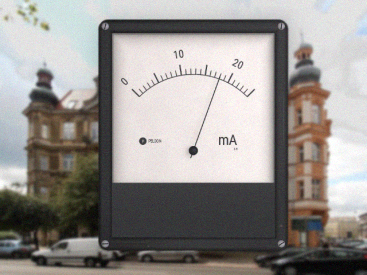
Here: 18 mA
